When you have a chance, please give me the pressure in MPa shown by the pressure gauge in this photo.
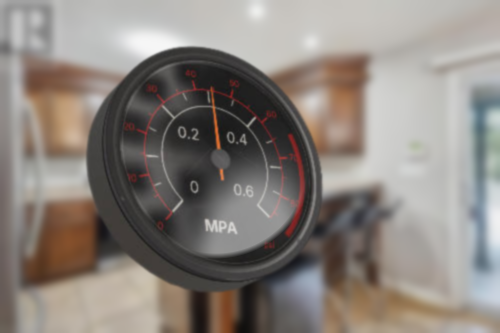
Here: 0.3 MPa
